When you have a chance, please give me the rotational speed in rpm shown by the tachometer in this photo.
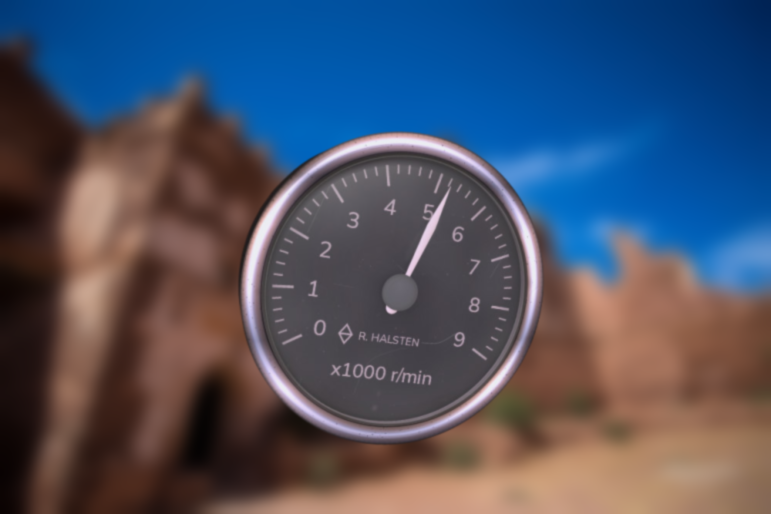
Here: 5200 rpm
